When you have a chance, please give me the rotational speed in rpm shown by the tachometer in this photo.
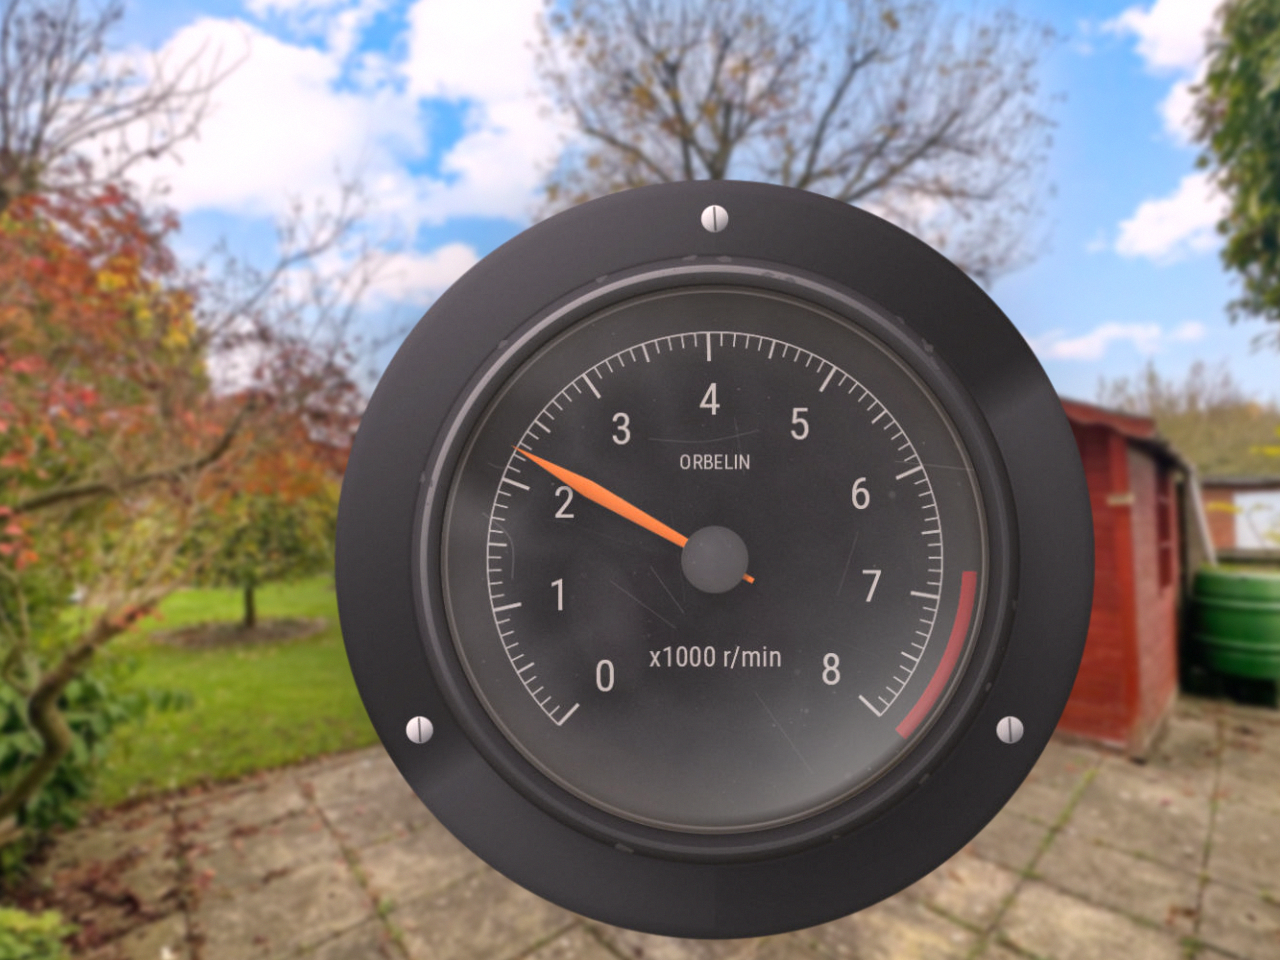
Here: 2250 rpm
